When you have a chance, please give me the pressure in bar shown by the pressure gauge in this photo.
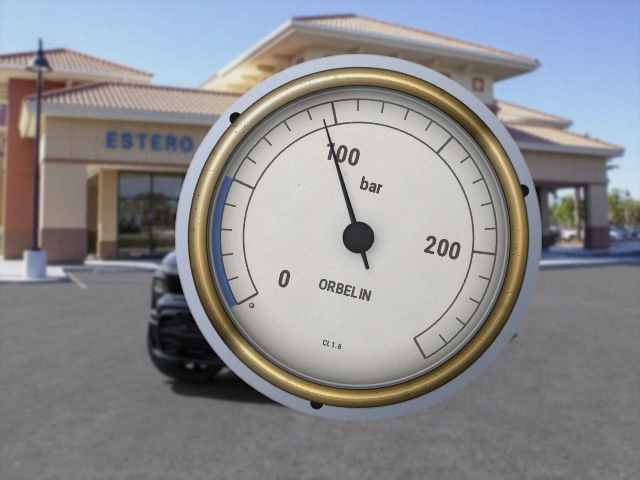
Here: 95 bar
